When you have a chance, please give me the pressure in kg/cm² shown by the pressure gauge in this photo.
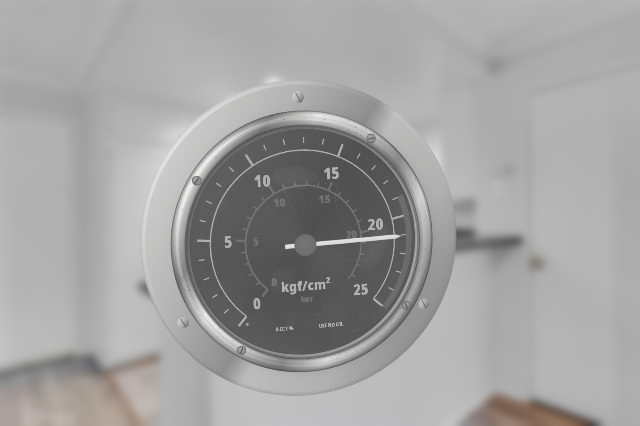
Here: 21 kg/cm²
